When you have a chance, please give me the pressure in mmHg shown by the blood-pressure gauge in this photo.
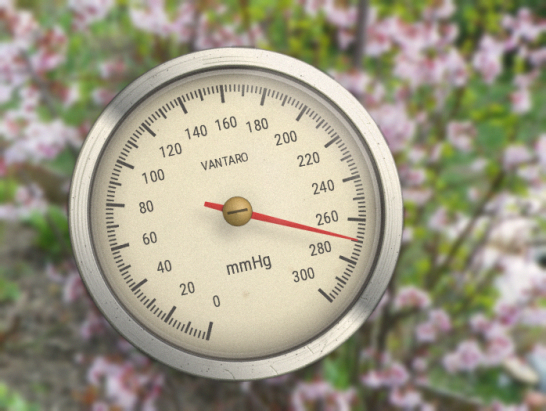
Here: 270 mmHg
